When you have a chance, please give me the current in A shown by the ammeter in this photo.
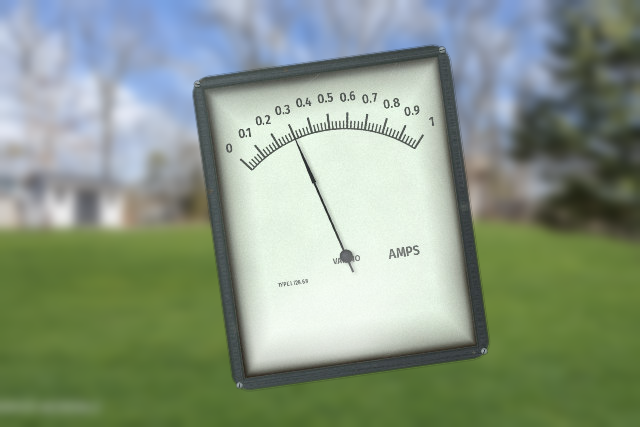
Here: 0.3 A
